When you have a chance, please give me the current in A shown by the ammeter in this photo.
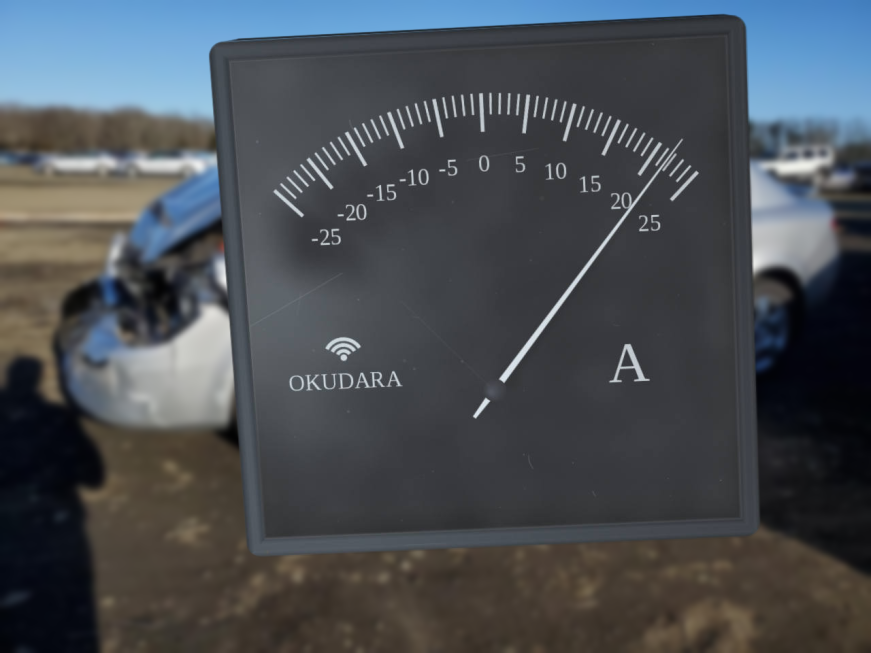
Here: 21.5 A
